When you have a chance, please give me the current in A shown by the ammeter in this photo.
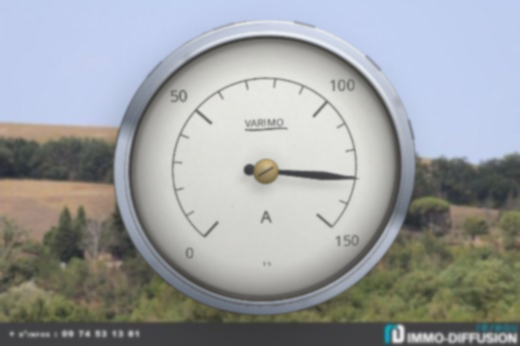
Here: 130 A
